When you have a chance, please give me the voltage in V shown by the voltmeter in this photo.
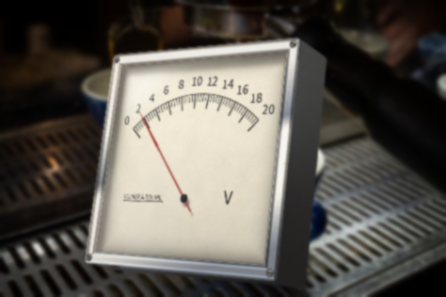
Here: 2 V
